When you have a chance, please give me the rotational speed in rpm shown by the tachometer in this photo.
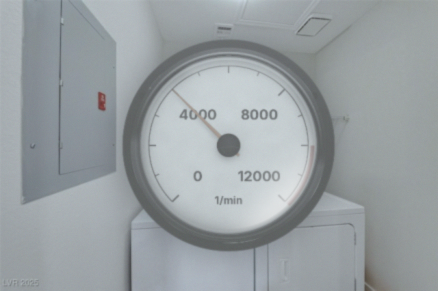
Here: 4000 rpm
